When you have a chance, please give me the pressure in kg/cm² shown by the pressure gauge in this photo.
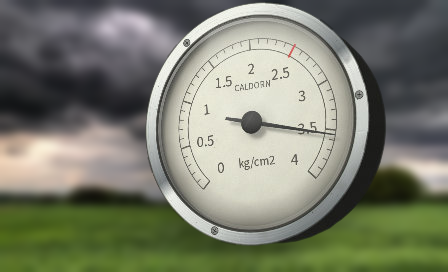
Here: 3.55 kg/cm²
